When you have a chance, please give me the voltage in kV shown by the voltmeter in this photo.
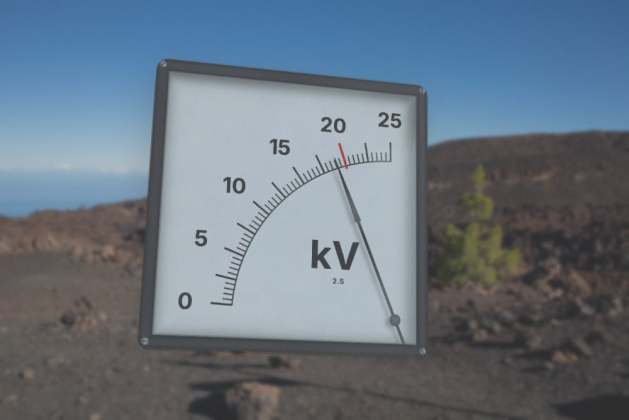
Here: 19 kV
